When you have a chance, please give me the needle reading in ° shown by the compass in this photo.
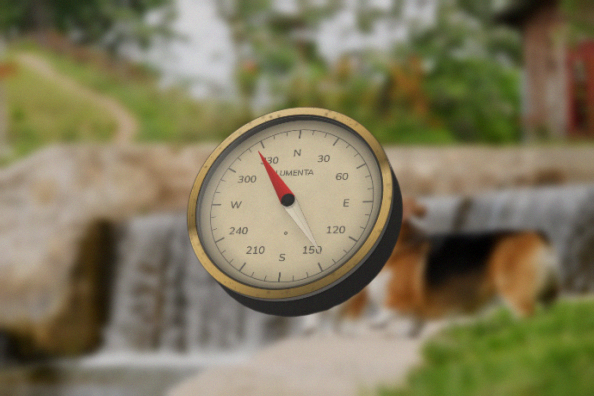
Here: 325 °
